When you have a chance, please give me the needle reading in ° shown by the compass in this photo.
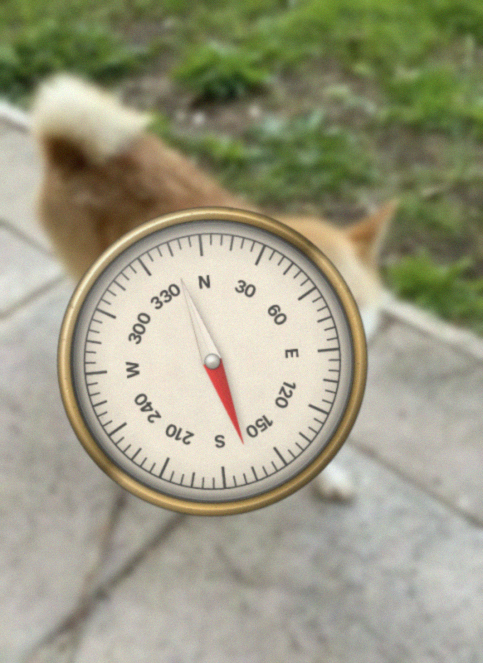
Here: 165 °
